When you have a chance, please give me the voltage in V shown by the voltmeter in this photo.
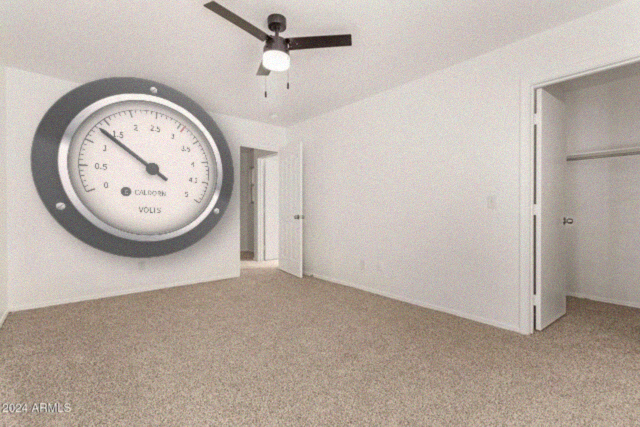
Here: 1.3 V
